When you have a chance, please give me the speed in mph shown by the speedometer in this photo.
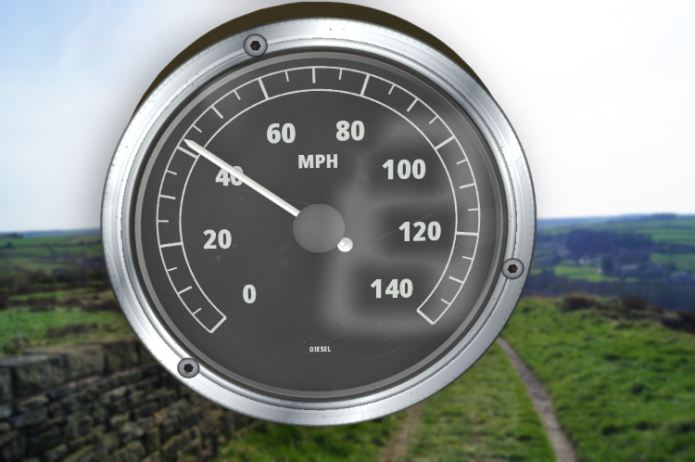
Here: 42.5 mph
